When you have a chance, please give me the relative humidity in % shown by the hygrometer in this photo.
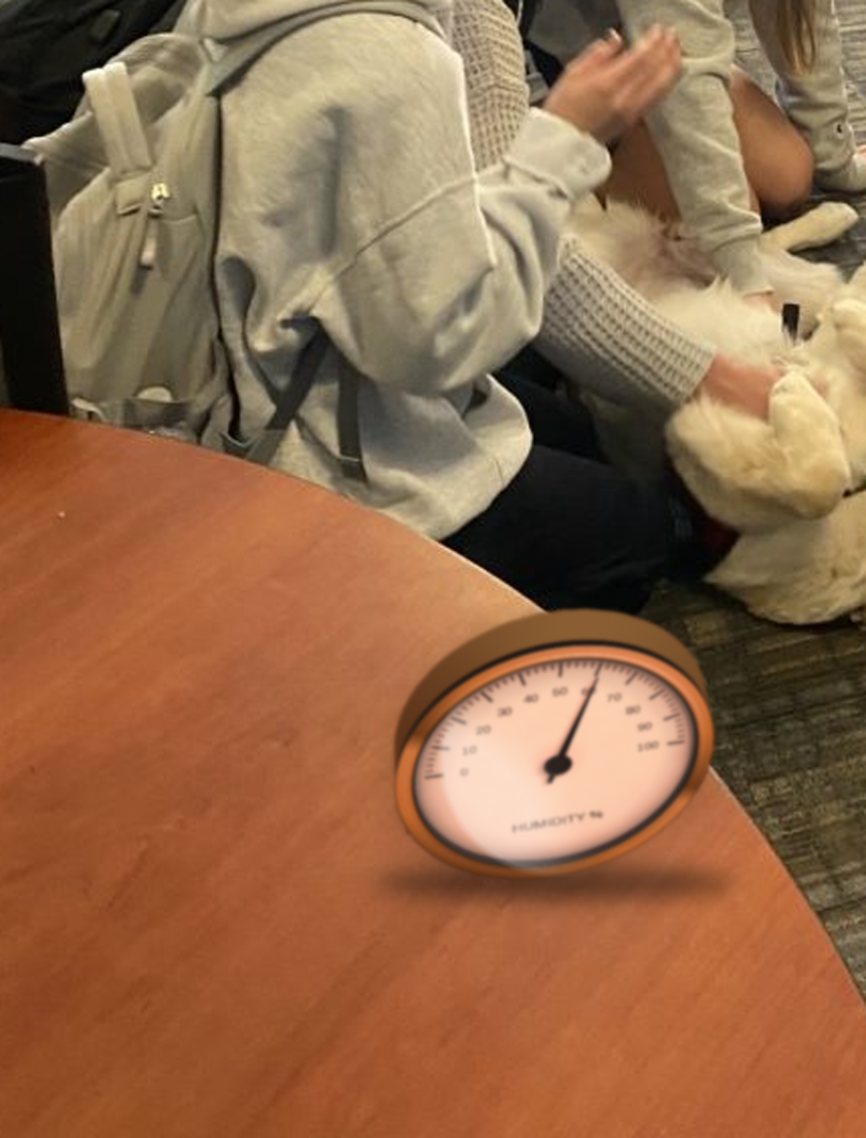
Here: 60 %
